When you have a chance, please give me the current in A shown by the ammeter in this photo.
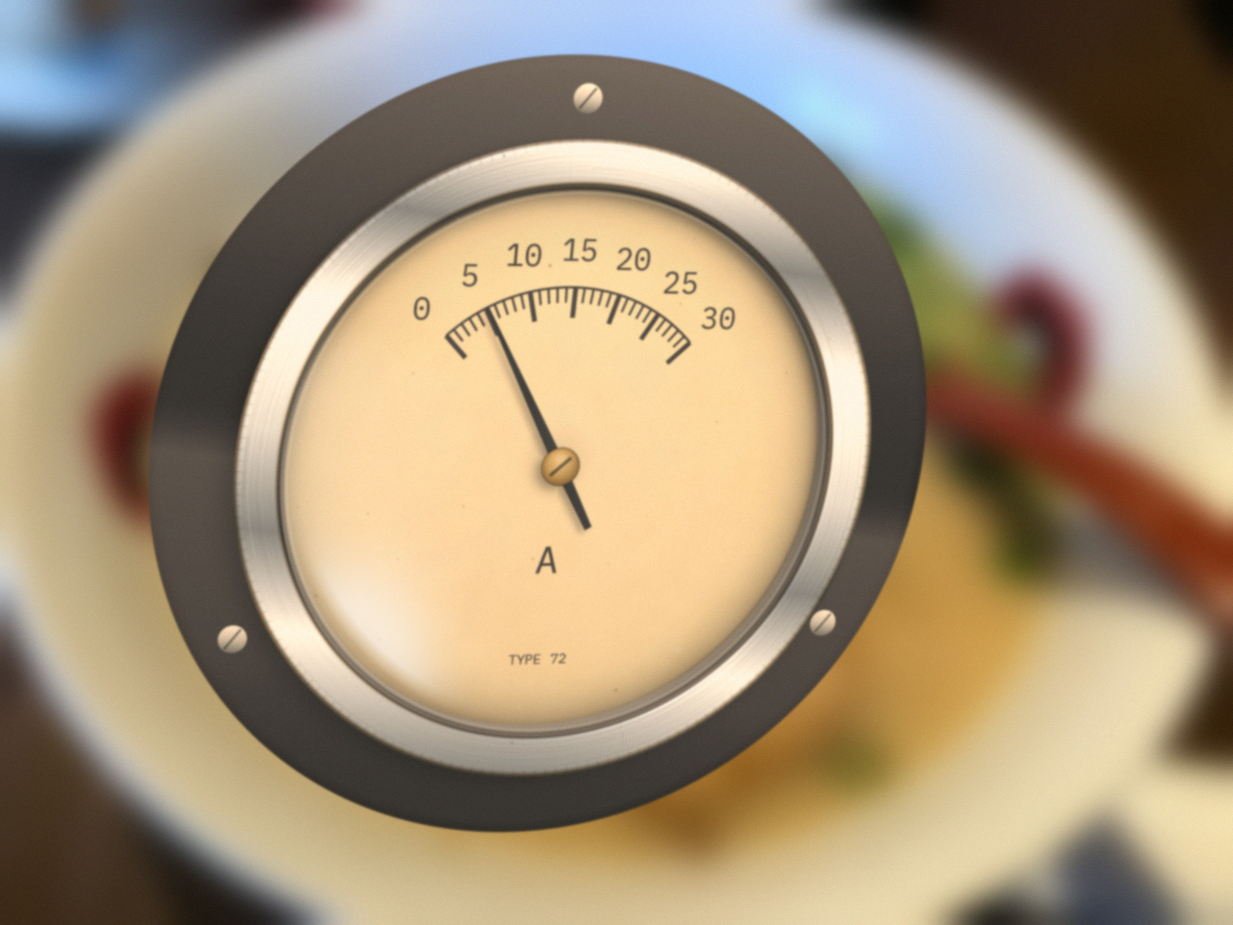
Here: 5 A
